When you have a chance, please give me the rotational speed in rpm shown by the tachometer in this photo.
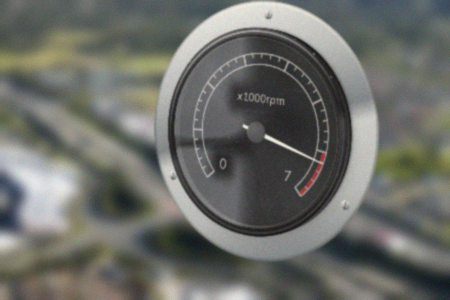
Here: 6200 rpm
